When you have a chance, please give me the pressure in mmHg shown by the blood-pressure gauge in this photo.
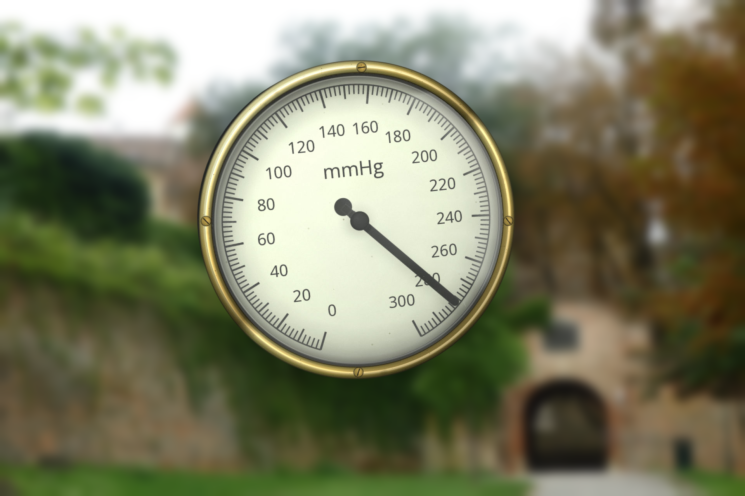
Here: 280 mmHg
